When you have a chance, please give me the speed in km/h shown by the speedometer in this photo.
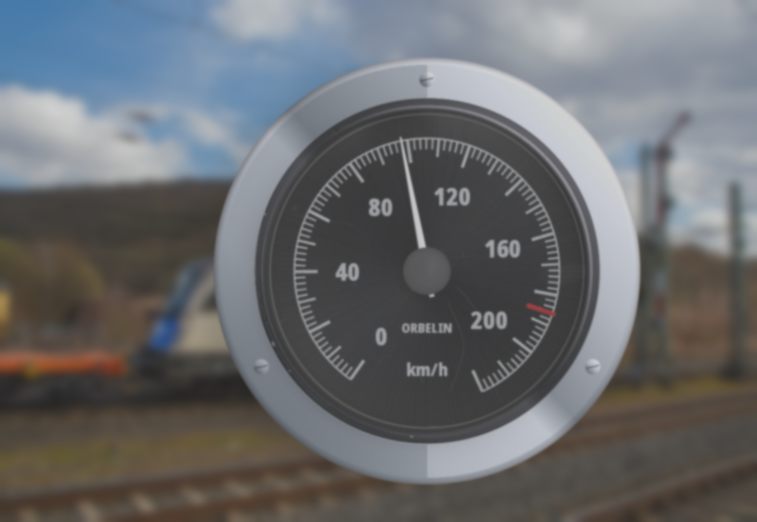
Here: 98 km/h
